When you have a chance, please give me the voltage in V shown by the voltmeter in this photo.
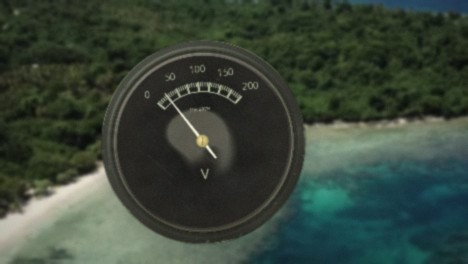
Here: 25 V
